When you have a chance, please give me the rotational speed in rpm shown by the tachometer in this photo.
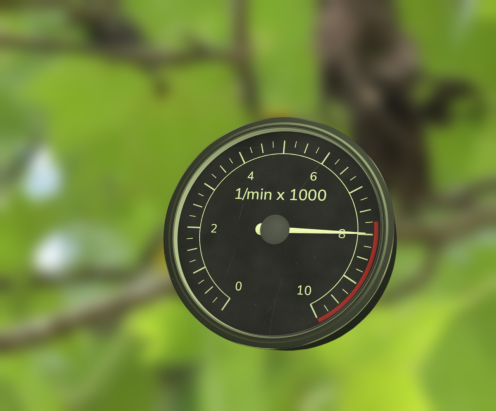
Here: 8000 rpm
